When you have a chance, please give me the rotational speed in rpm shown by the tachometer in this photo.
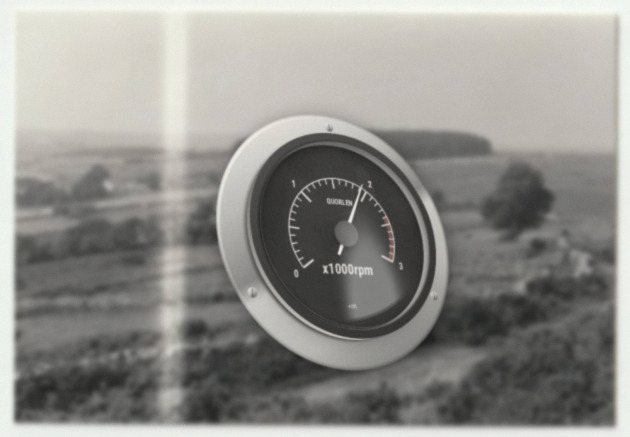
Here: 1900 rpm
